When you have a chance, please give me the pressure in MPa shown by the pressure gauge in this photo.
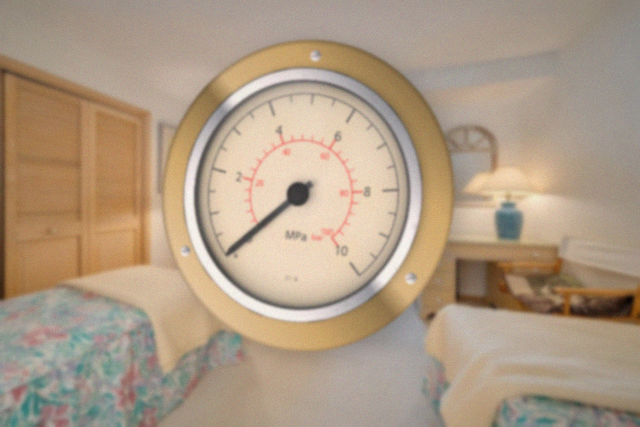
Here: 0 MPa
